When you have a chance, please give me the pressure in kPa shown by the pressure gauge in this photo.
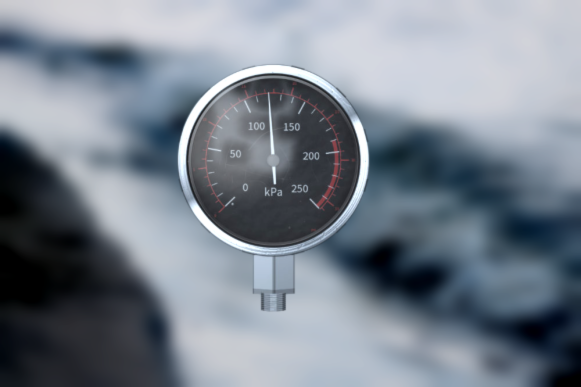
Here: 120 kPa
